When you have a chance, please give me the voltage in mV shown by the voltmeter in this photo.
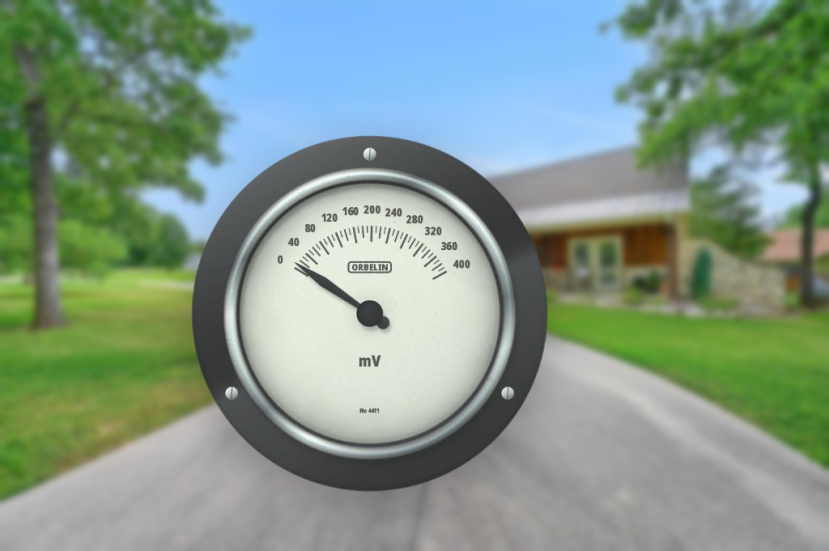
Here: 10 mV
